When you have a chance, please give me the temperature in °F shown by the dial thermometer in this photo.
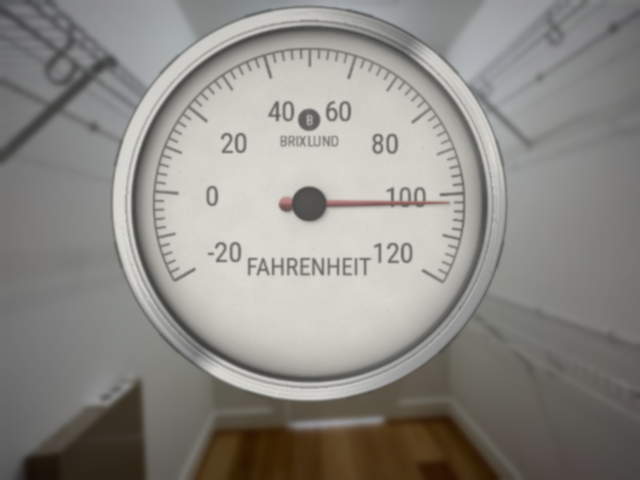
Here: 102 °F
